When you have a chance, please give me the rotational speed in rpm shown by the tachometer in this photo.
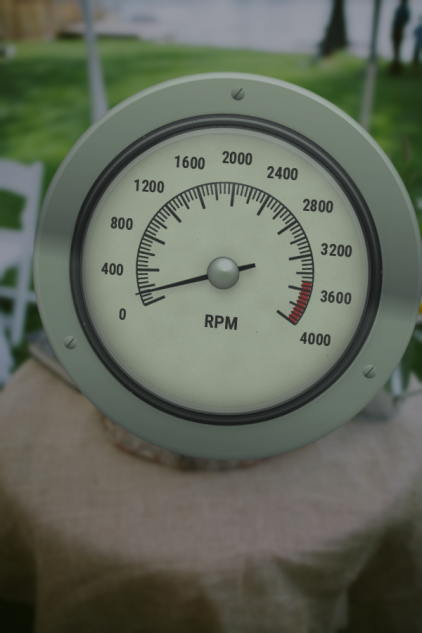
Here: 150 rpm
